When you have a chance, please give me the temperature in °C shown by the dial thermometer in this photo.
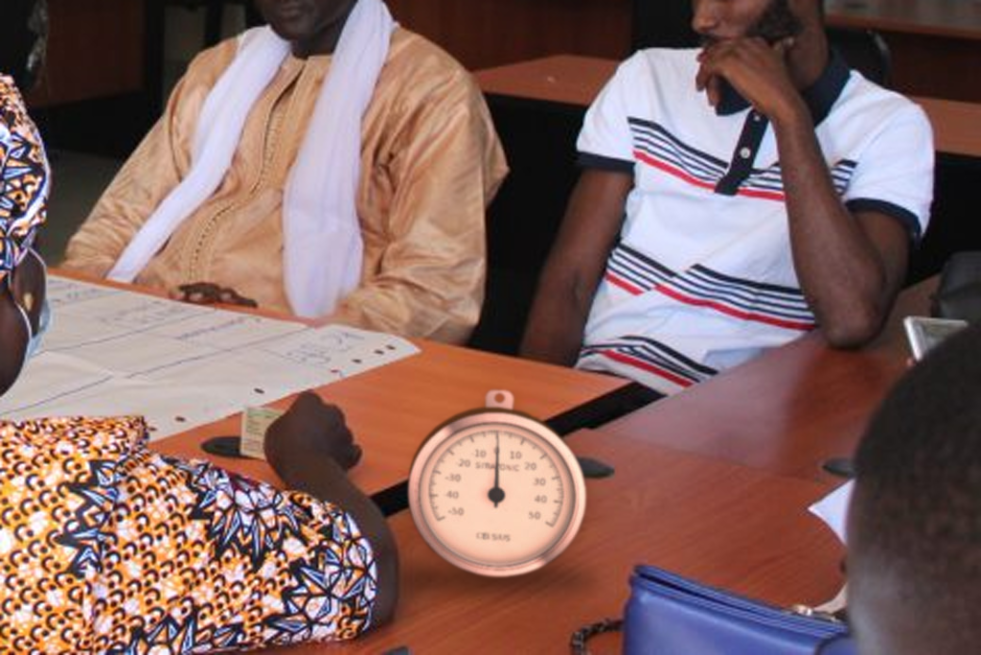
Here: 0 °C
